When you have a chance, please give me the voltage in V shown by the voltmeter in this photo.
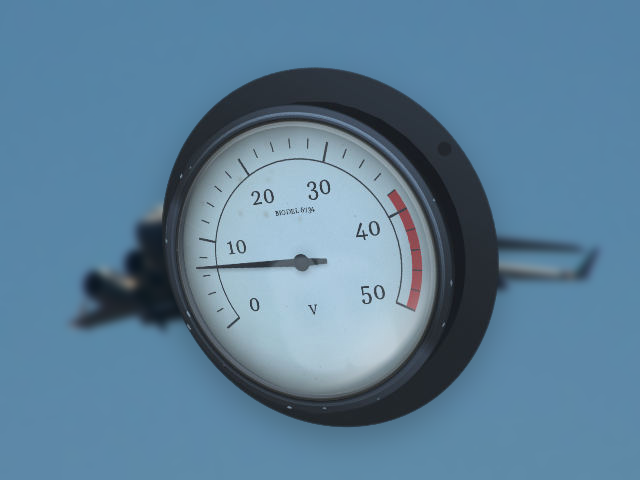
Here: 7 V
